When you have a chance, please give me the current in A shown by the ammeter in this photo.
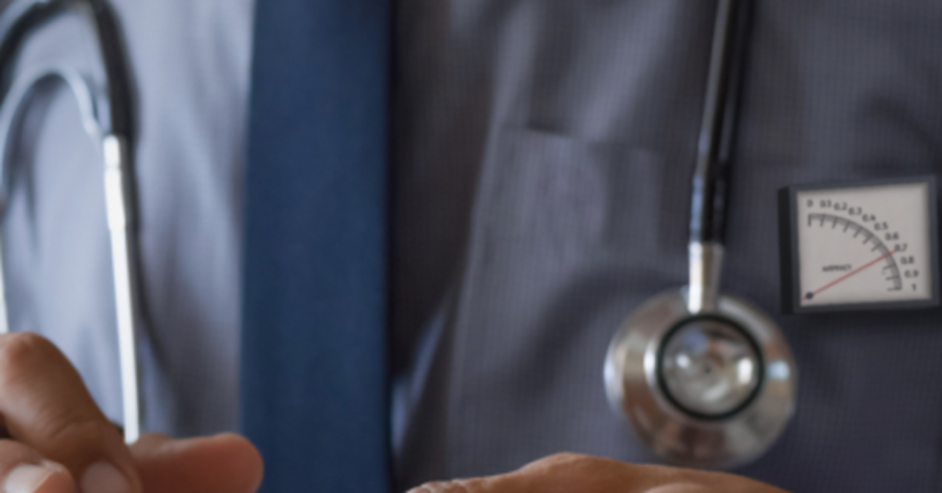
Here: 0.7 A
